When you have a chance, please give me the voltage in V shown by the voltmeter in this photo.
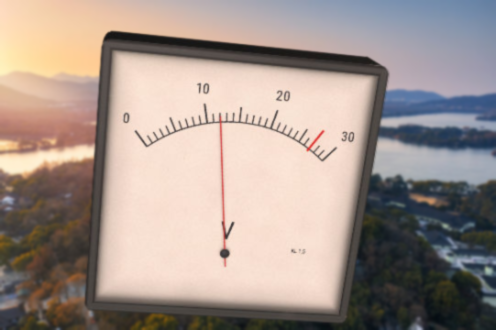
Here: 12 V
